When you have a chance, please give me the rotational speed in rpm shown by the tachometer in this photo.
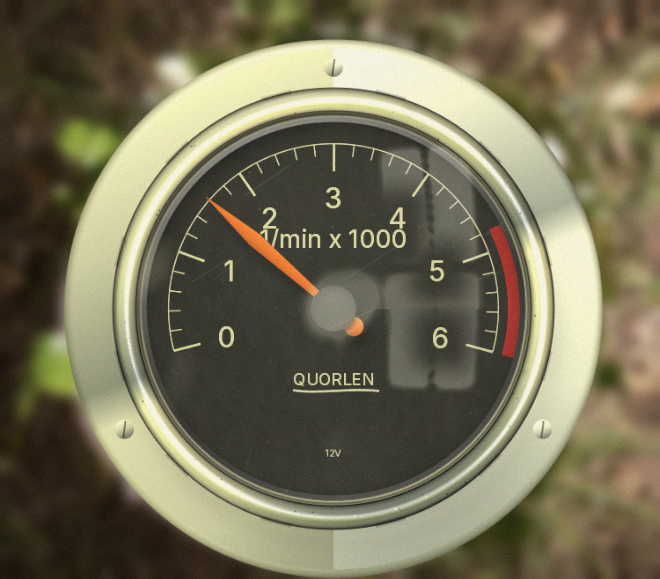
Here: 1600 rpm
